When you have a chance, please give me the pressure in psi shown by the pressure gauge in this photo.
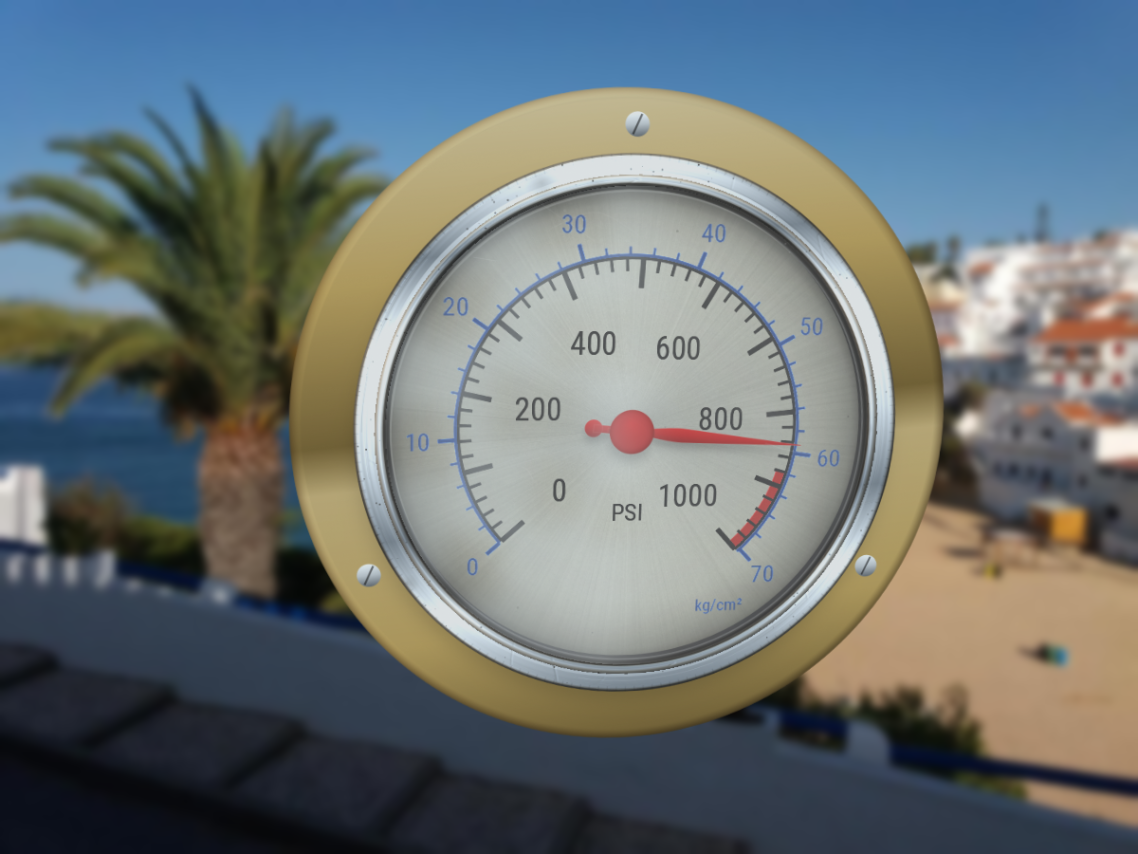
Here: 840 psi
